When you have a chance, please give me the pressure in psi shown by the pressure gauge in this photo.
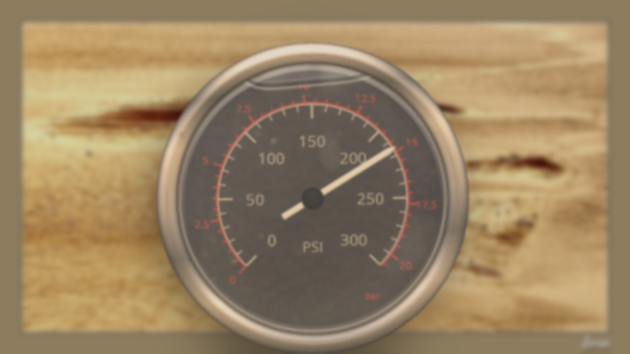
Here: 215 psi
